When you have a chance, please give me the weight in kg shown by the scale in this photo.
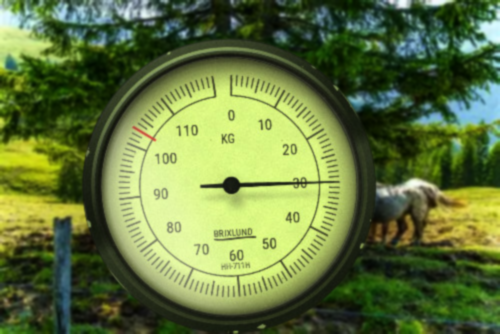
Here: 30 kg
